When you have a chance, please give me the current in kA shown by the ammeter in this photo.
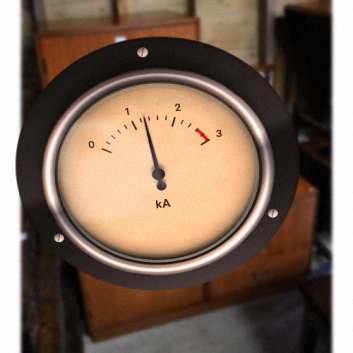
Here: 1.3 kA
